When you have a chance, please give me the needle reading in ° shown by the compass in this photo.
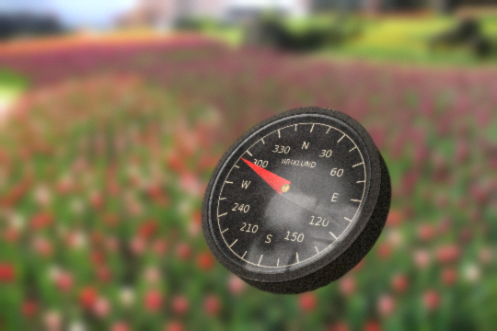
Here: 292.5 °
